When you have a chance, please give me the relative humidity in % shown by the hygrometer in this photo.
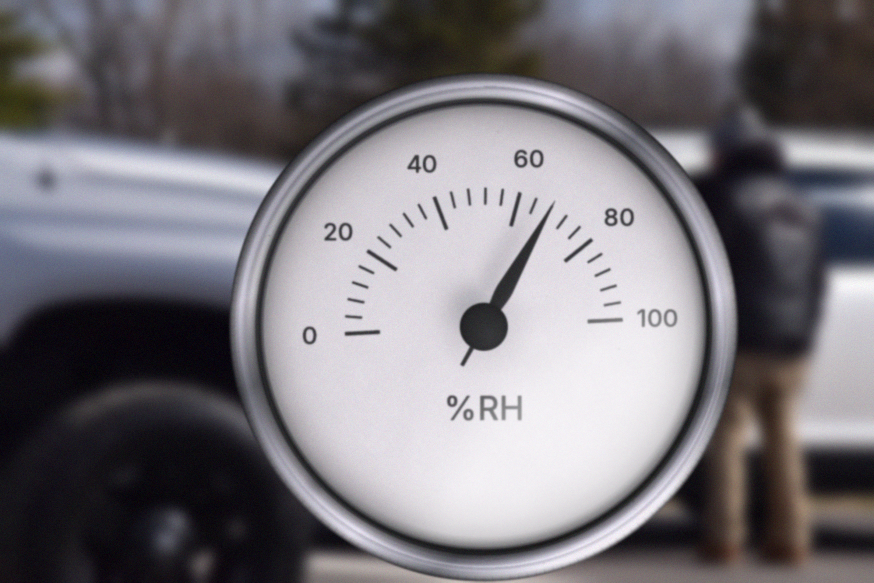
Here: 68 %
